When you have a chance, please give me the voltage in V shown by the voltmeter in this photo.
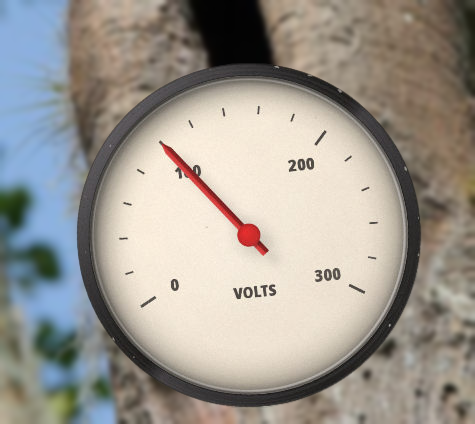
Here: 100 V
